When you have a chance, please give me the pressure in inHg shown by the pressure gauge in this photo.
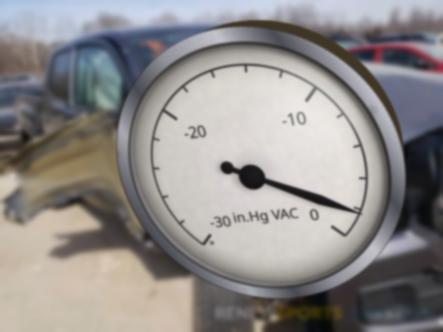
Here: -2 inHg
